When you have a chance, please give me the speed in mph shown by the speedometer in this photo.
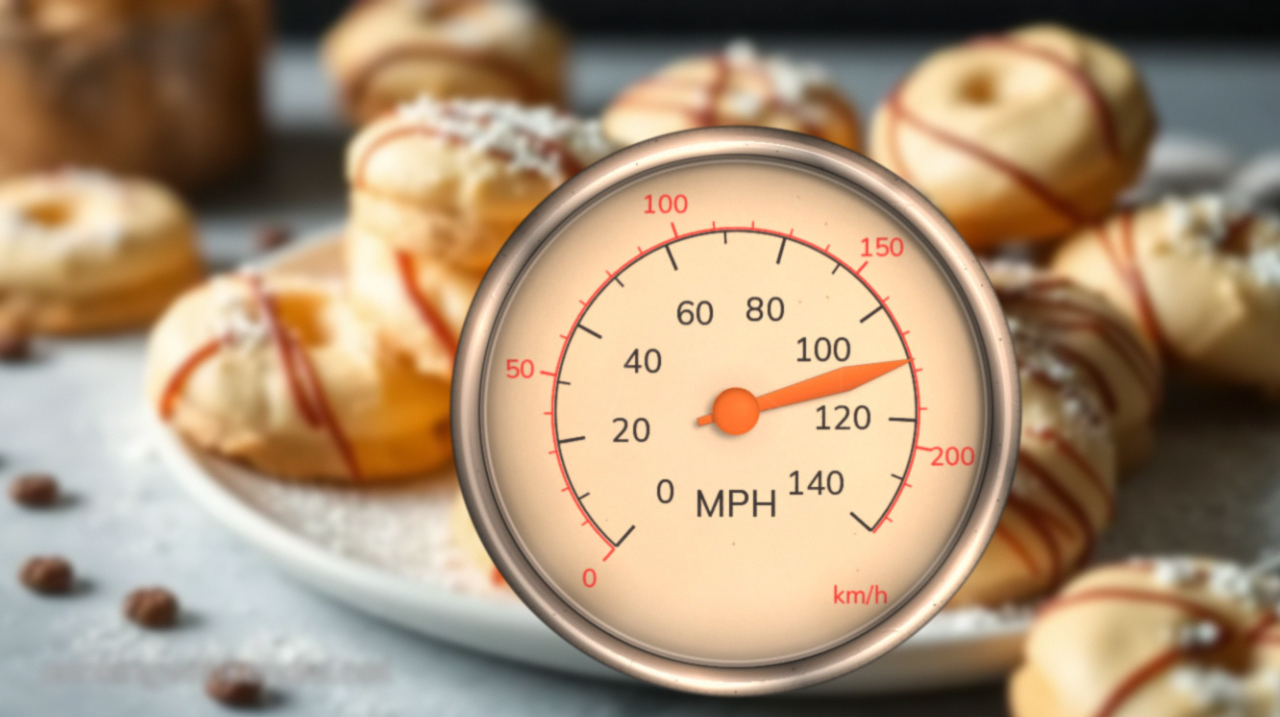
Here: 110 mph
